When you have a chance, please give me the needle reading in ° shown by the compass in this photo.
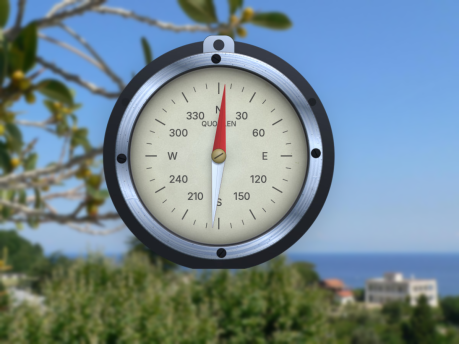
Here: 5 °
